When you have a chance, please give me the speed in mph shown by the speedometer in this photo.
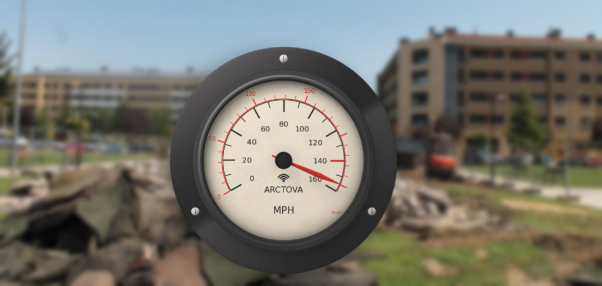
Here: 155 mph
